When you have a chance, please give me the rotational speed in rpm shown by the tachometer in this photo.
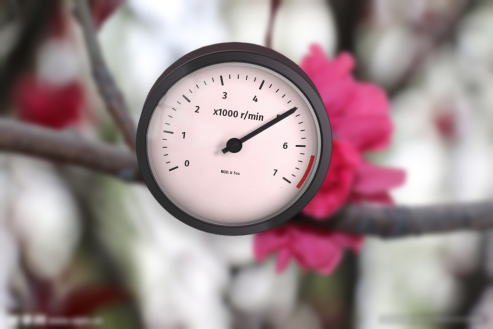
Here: 5000 rpm
